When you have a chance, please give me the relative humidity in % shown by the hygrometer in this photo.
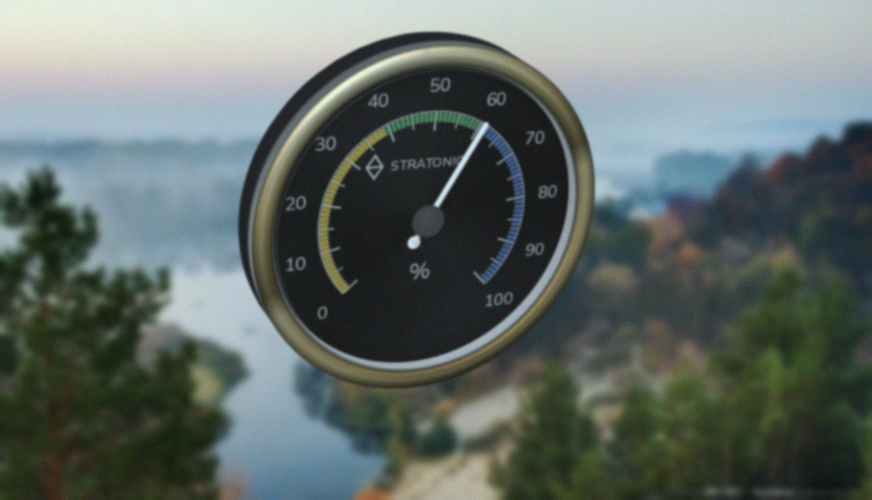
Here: 60 %
